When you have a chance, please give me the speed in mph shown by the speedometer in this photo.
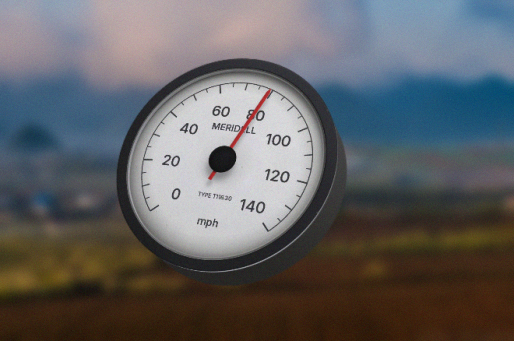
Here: 80 mph
